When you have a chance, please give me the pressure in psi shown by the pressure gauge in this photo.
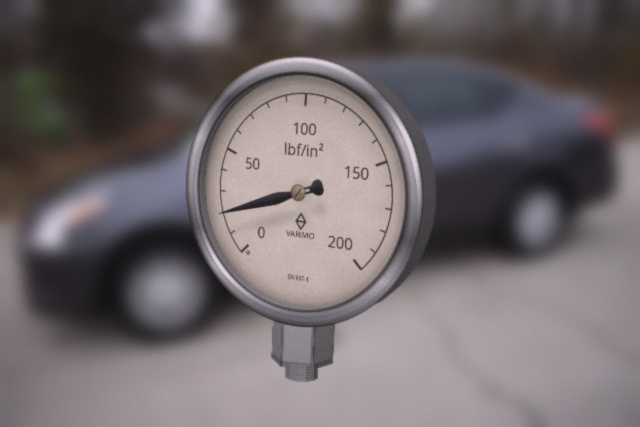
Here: 20 psi
